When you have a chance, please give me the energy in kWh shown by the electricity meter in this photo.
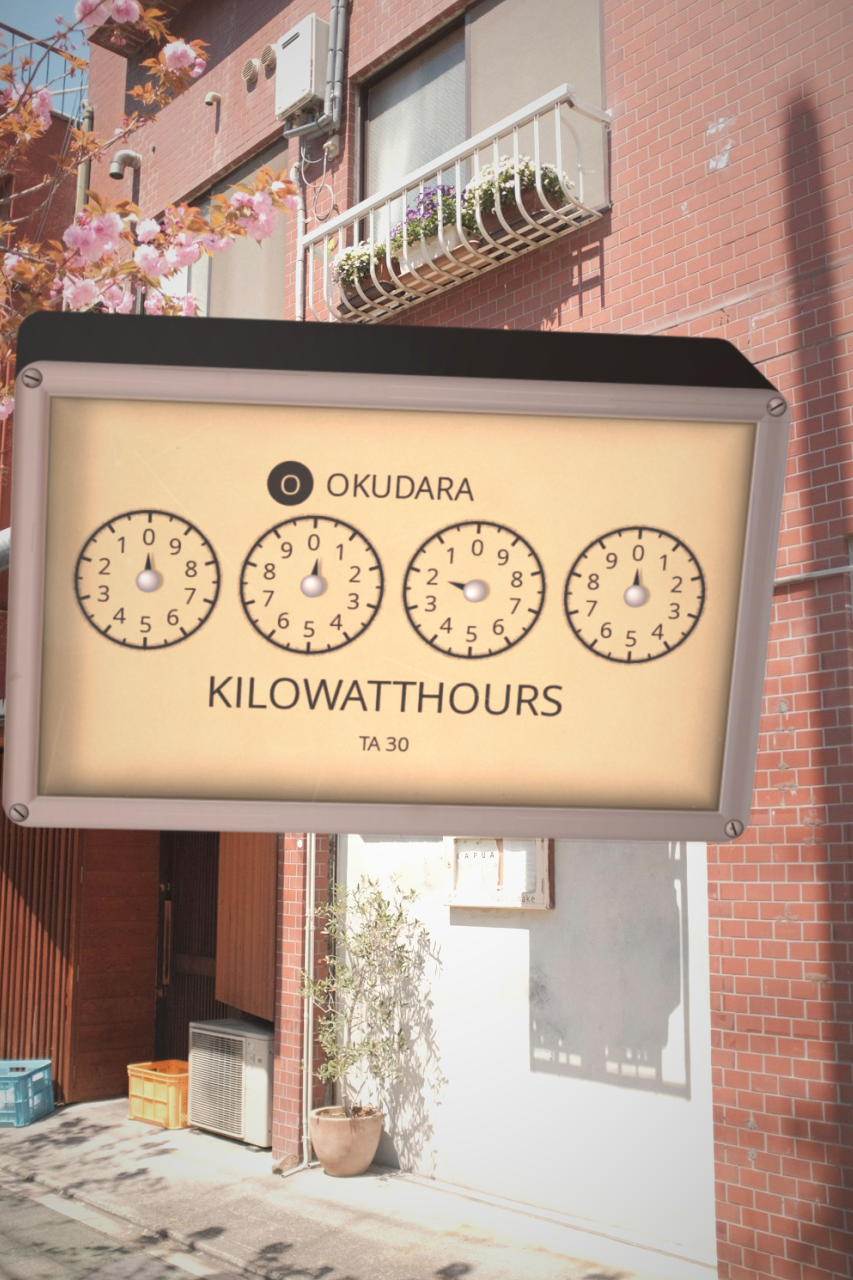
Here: 20 kWh
